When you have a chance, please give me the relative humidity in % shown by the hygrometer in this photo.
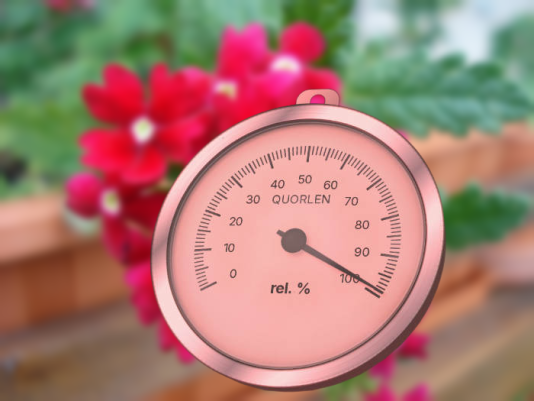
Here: 99 %
